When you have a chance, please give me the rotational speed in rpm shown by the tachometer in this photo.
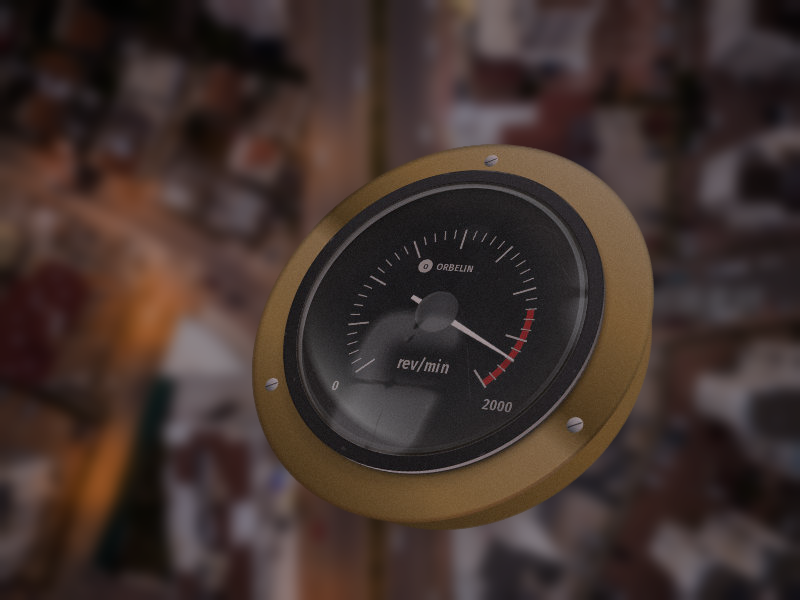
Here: 1850 rpm
